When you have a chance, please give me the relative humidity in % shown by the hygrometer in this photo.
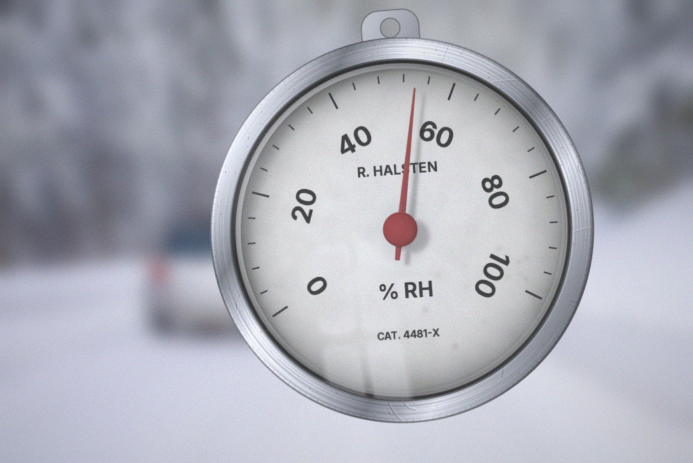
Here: 54 %
